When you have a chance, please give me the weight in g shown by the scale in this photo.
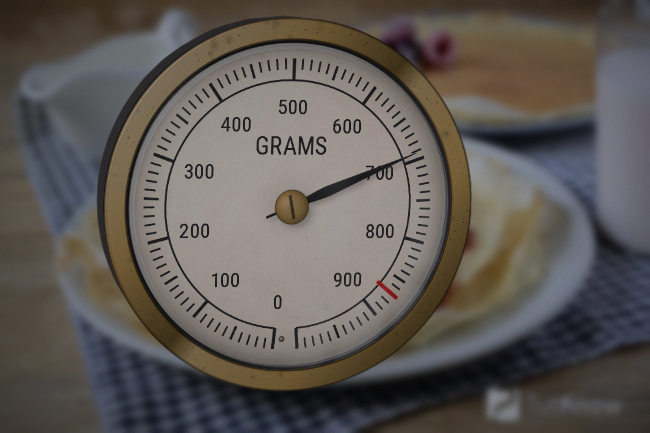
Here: 690 g
